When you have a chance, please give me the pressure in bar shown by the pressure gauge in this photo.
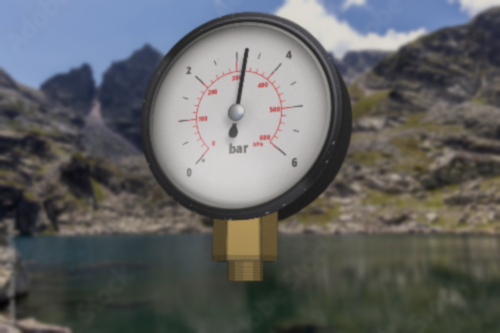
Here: 3.25 bar
